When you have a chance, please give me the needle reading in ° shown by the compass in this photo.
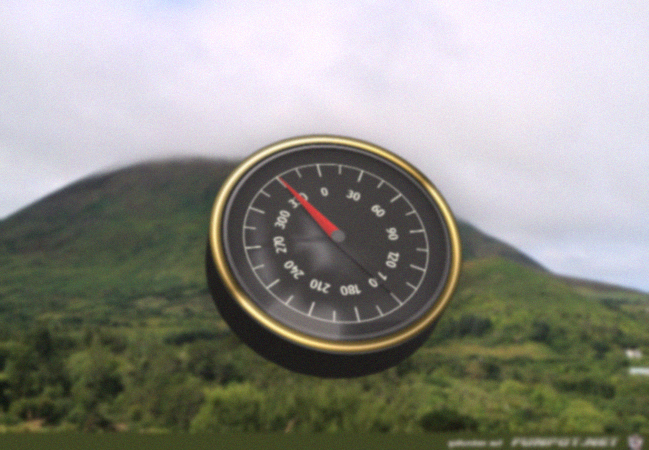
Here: 330 °
